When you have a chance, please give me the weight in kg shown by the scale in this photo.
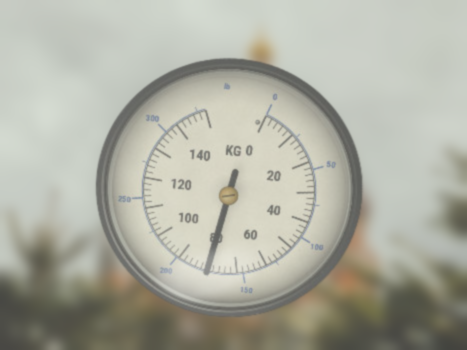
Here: 80 kg
